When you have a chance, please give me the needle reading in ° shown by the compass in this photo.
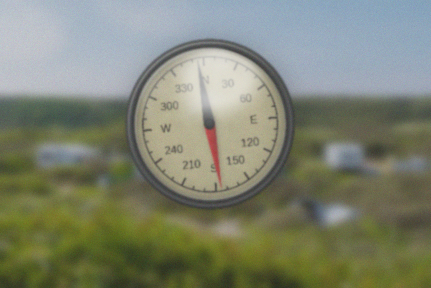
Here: 175 °
